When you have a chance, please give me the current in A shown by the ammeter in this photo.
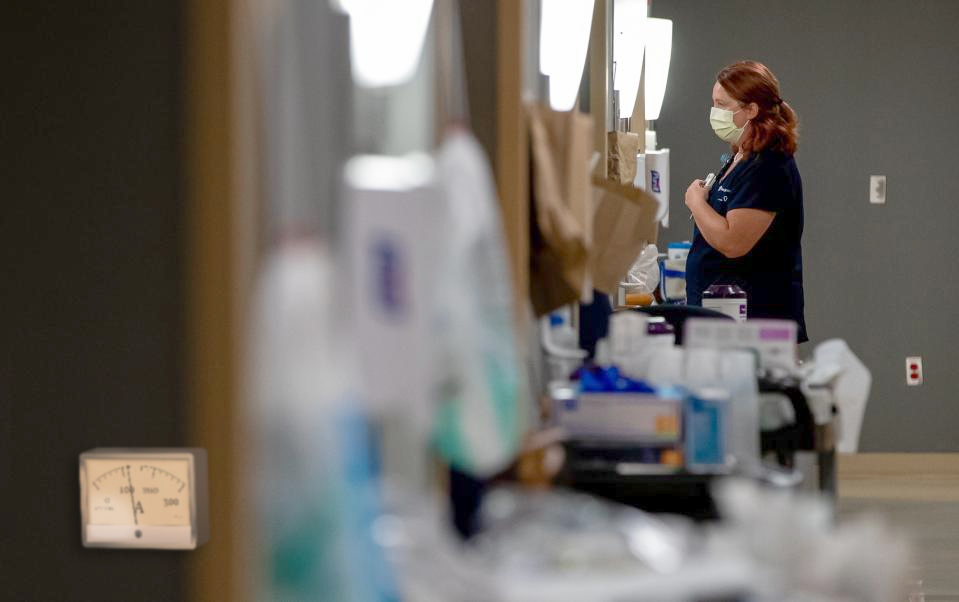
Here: 120 A
